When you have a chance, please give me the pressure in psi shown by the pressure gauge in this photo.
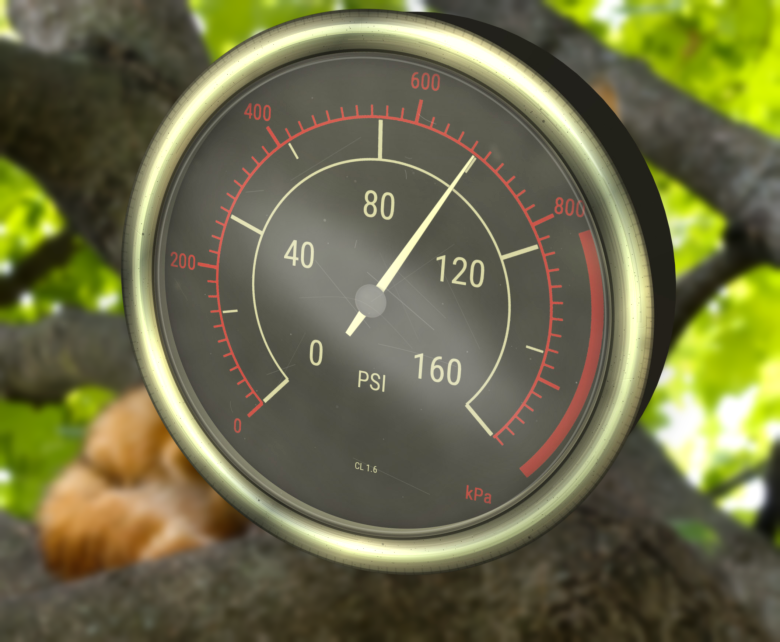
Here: 100 psi
